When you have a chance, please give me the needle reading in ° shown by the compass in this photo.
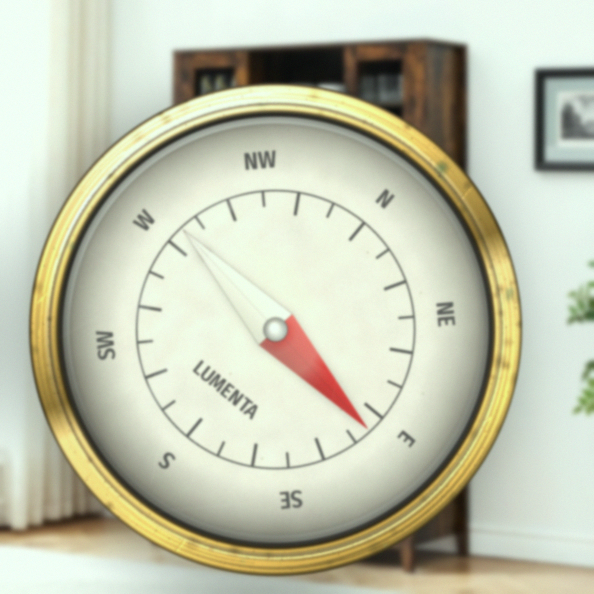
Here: 97.5 °
